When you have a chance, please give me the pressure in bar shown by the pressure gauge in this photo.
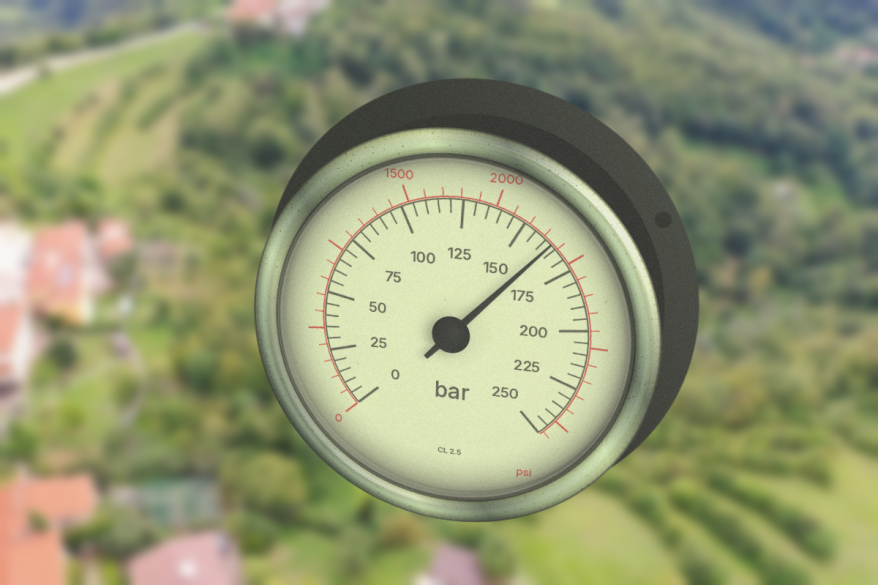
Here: 162.5 bar
